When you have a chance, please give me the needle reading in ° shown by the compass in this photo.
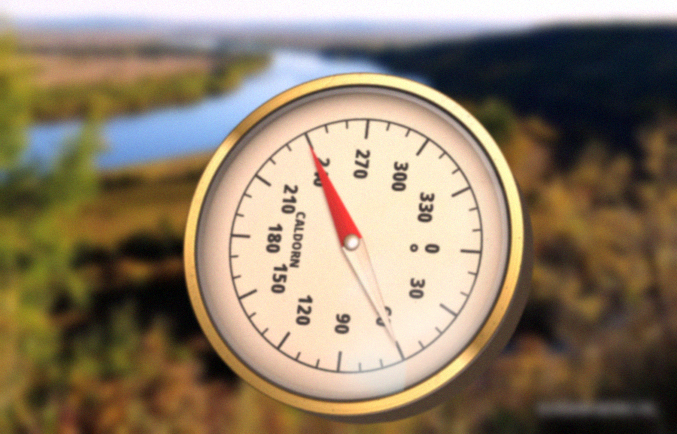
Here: 240 °
